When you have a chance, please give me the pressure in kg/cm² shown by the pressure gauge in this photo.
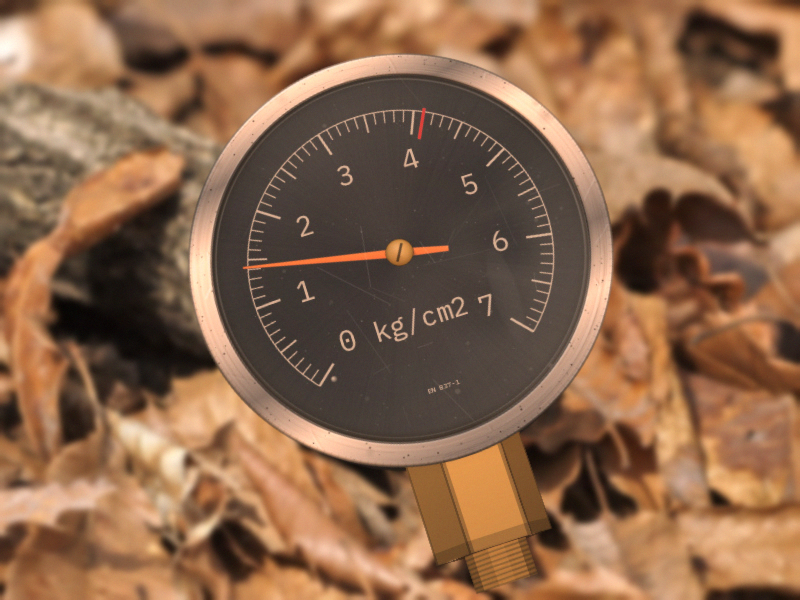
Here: 1.4 kg/cm²
